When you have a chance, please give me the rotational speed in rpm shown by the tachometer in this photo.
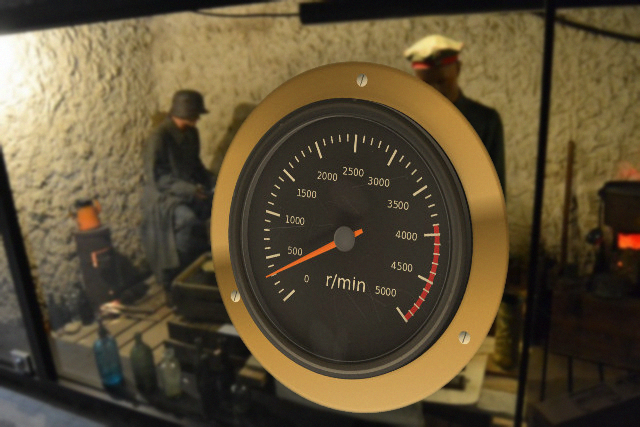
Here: 300 rpm
